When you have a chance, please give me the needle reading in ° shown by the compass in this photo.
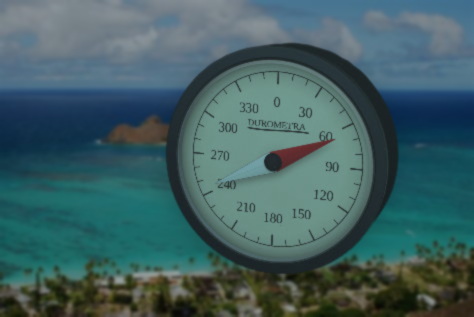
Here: 65 °
